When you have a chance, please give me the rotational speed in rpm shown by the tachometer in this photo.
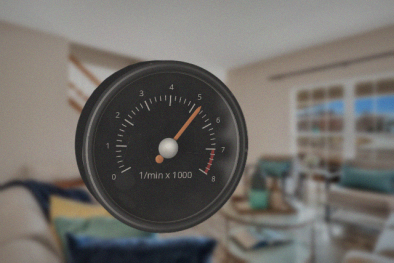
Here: 5200 rpm
